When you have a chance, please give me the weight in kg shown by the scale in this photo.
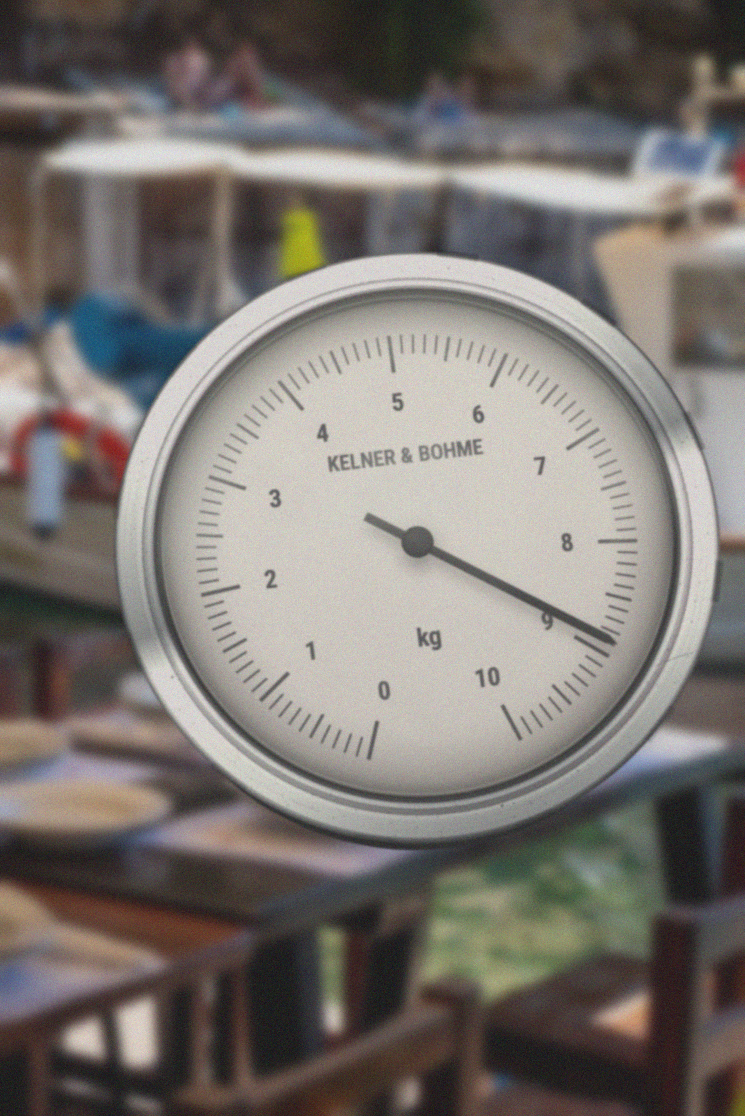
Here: 8.9 kg
